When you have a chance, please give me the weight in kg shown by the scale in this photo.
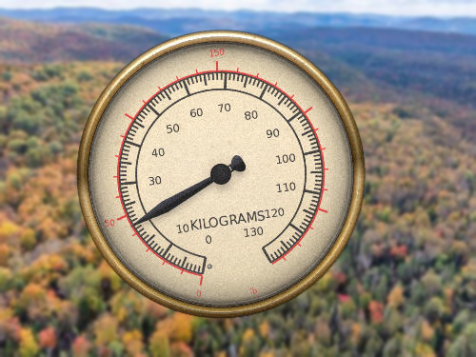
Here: 20 kg
